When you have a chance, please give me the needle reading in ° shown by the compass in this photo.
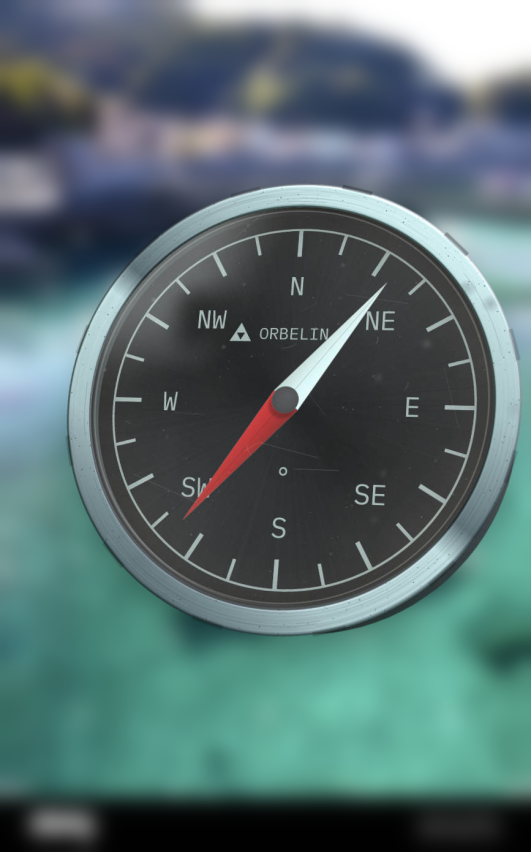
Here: 217.5 °
